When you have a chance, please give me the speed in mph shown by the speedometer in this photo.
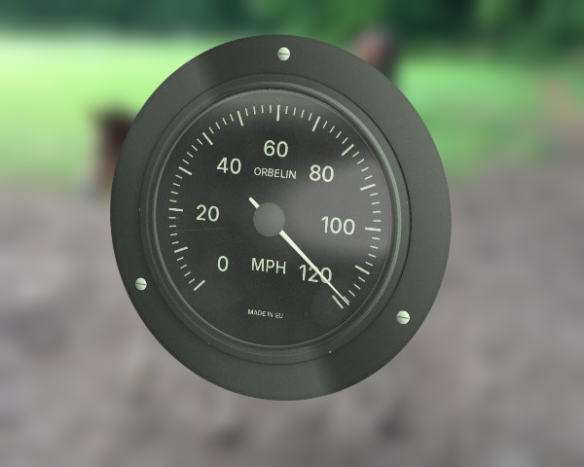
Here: 118 mph
